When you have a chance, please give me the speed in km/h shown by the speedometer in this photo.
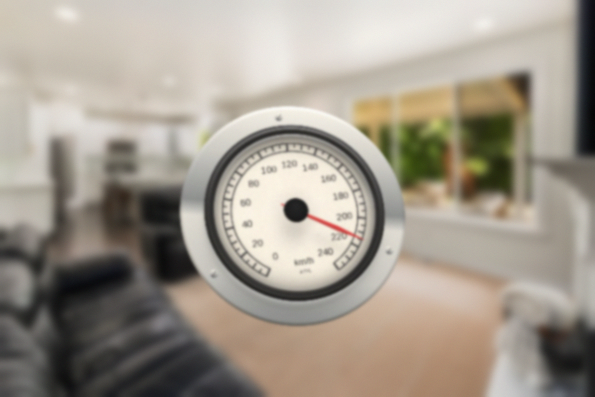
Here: 215 km/h
